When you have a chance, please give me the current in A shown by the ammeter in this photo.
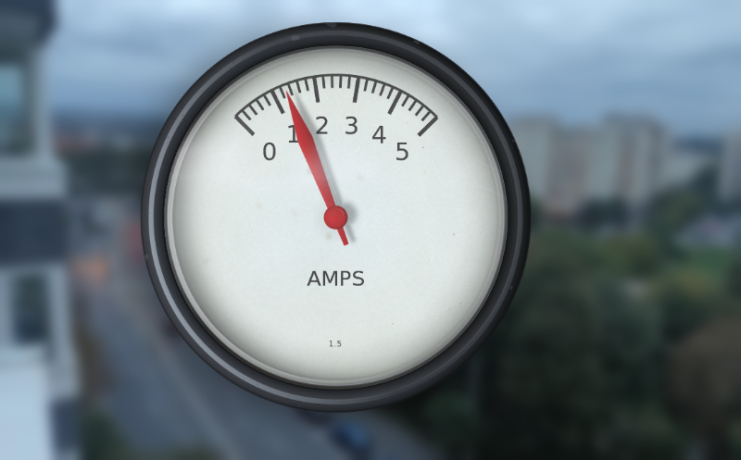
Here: 1.3 A
